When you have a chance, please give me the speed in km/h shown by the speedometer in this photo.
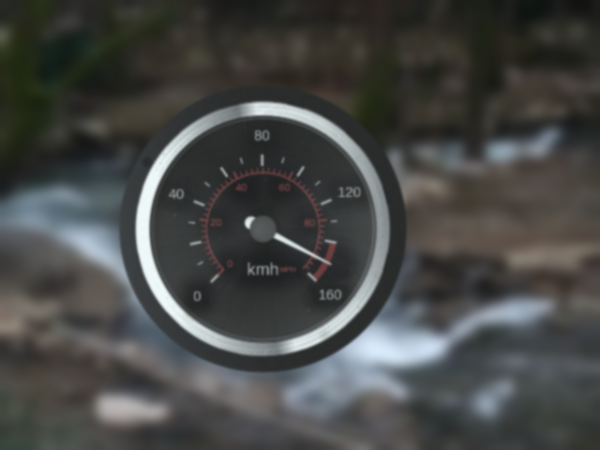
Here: 150 km/h
